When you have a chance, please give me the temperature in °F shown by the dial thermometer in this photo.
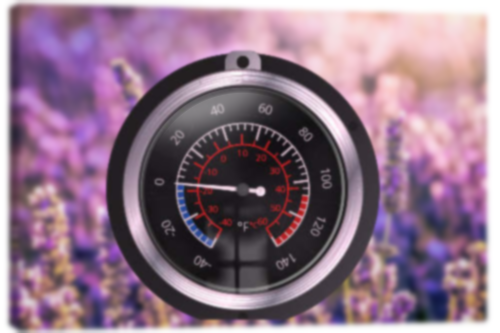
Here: 0 °F
